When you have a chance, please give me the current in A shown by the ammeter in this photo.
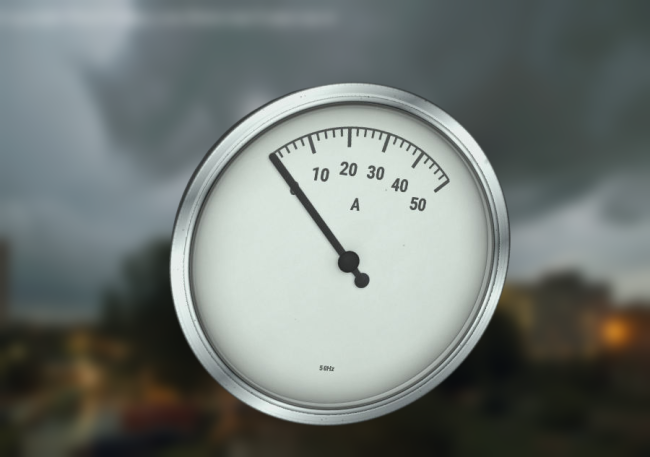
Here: 0 A
